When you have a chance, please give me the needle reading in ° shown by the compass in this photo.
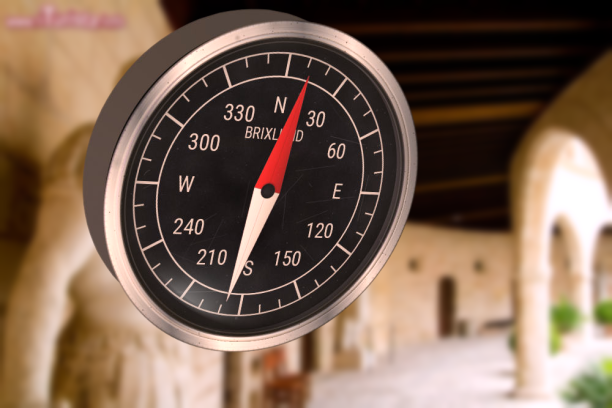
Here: 10 °
